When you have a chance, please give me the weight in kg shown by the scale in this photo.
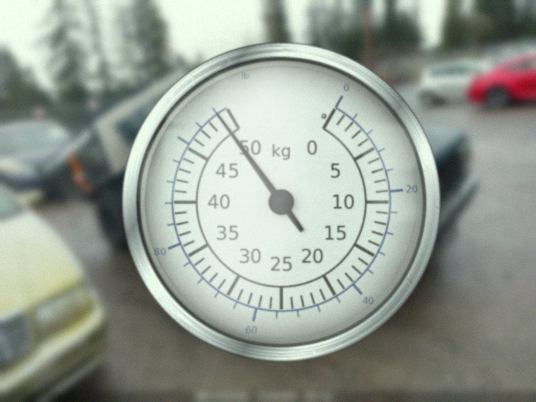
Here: 49 kg
